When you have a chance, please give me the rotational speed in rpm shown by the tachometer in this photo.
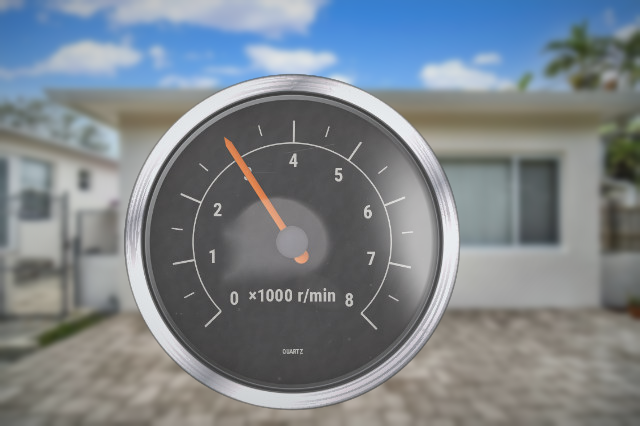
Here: 3000 rpm
